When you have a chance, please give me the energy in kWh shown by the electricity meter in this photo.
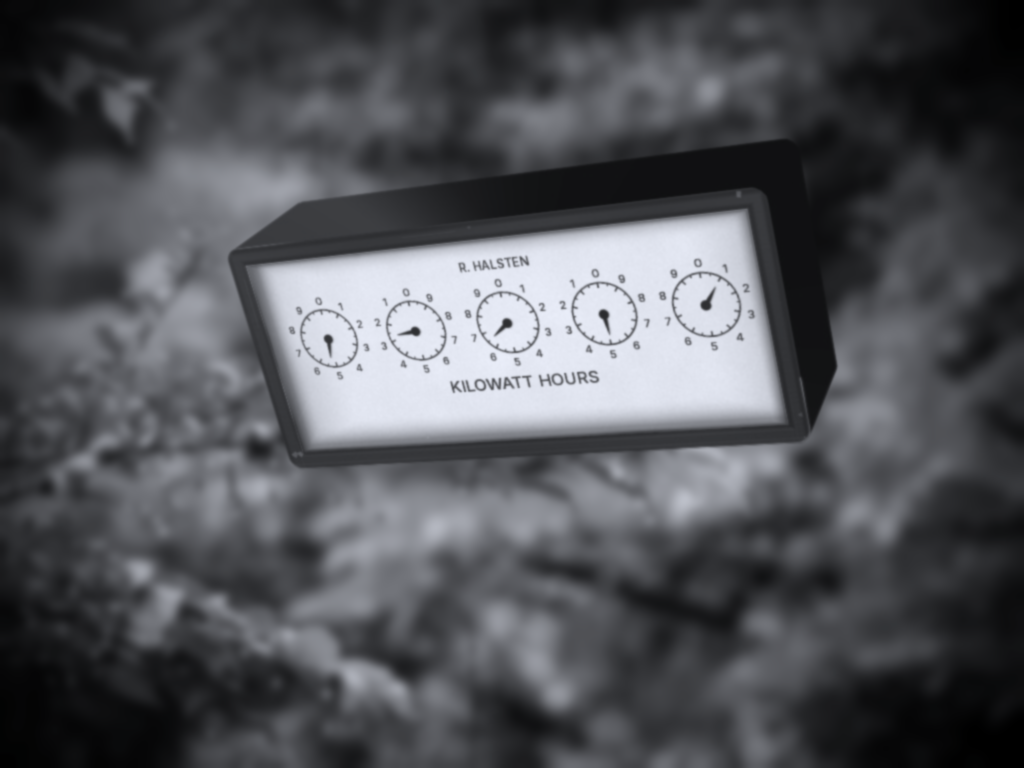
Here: 52651 kWh
